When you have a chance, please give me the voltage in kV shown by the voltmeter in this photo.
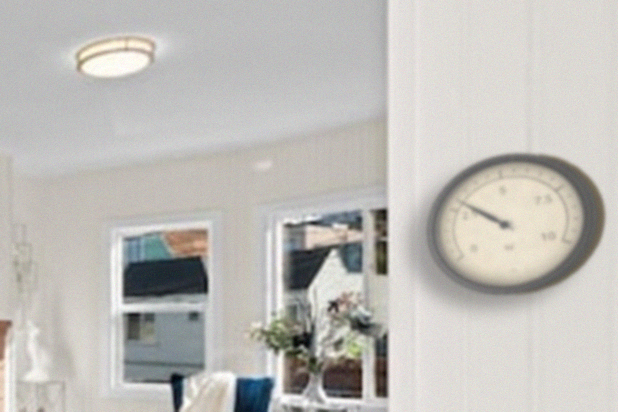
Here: 3 kV
